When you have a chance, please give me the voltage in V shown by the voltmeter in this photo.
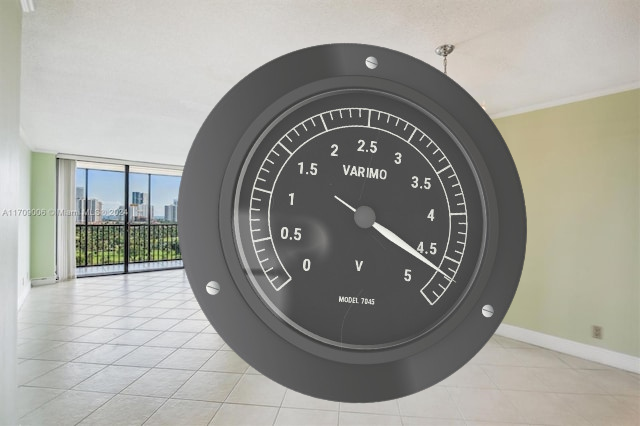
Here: 4.7 V
